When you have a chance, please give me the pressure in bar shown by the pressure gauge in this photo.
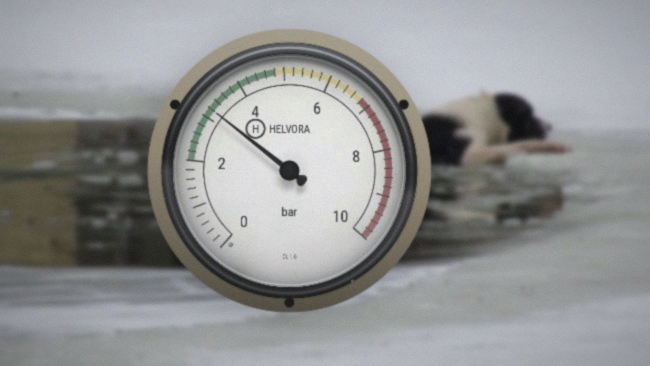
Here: 3.2 bar
